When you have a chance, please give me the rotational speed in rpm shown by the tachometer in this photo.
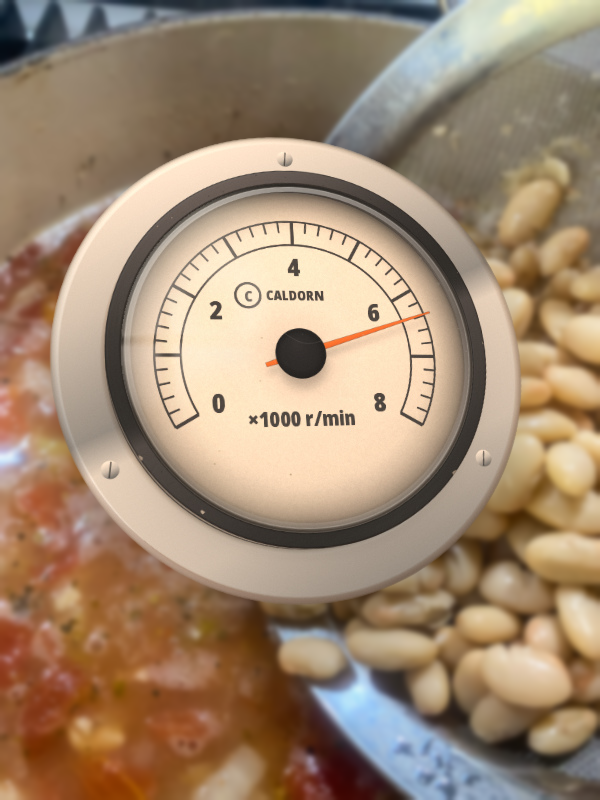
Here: 6400 rpm
